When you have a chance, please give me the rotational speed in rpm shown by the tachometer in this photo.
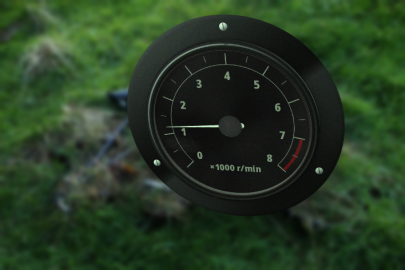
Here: 1250 rpm
